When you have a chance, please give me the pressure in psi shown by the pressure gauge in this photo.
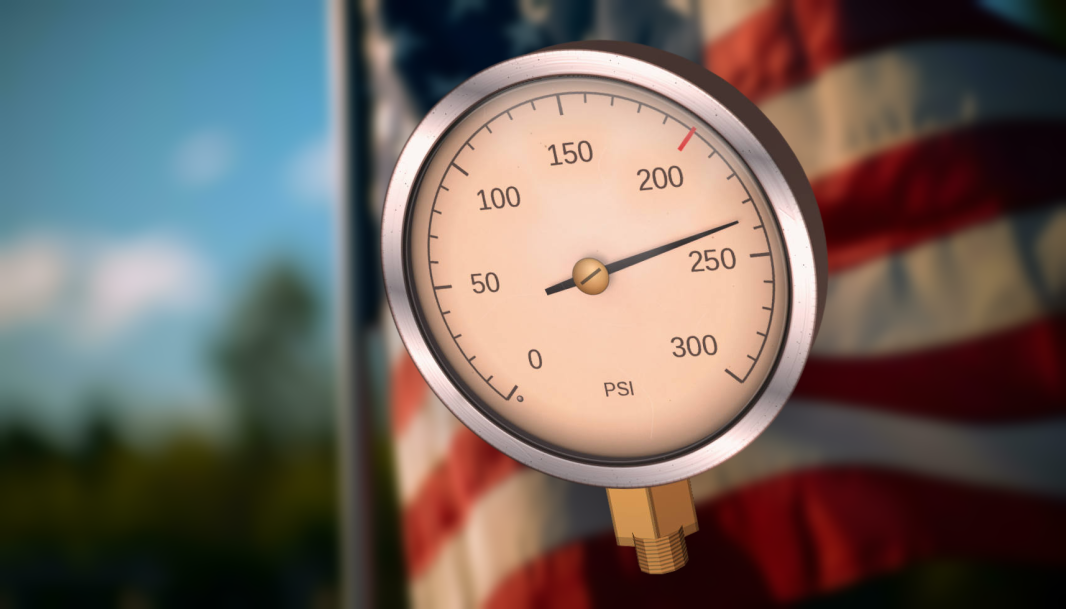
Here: 235 psi
